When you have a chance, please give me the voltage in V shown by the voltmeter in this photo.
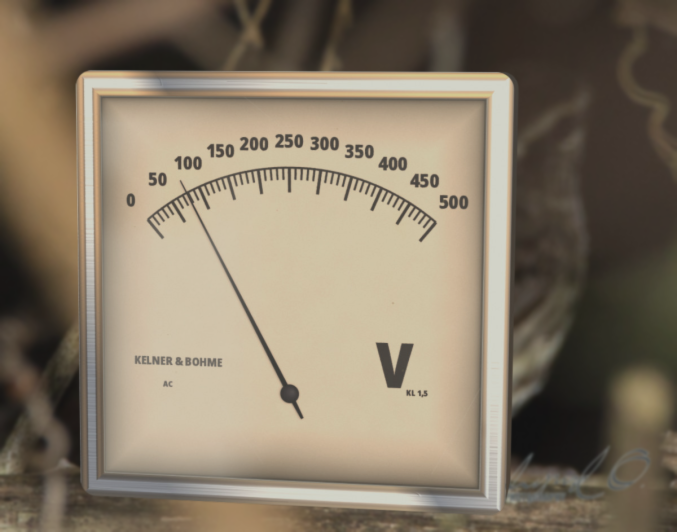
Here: 80 V
